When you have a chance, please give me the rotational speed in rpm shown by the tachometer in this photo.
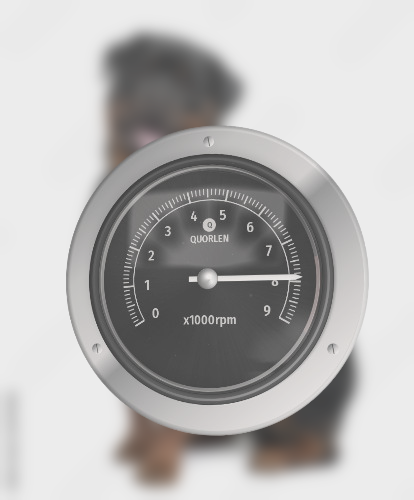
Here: 7900 rpm
